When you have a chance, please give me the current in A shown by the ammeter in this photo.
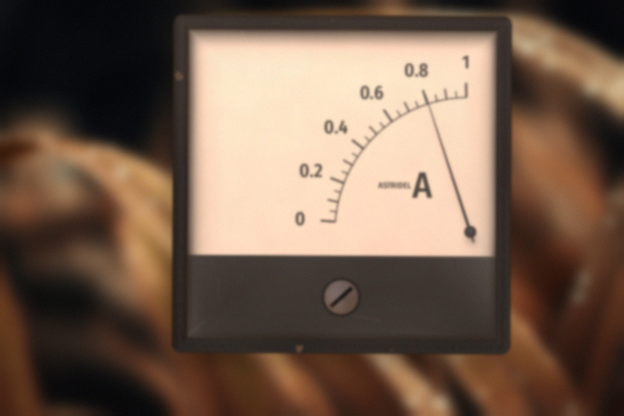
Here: 0.8 A
